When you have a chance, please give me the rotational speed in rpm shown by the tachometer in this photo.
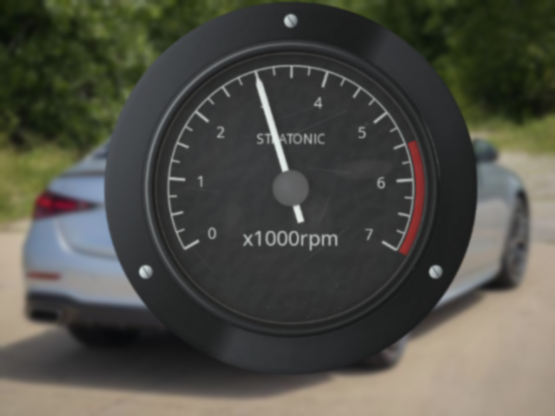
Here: 3000 rpm
